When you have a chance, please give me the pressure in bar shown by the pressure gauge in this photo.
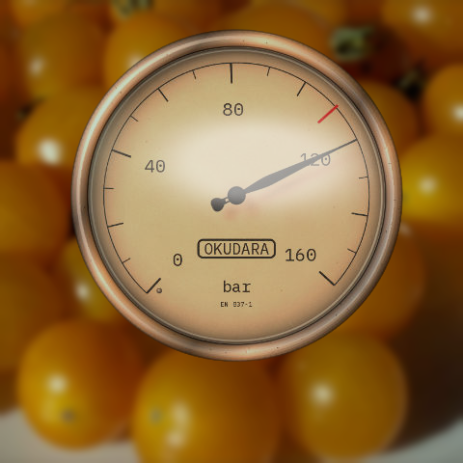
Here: 120 bar
